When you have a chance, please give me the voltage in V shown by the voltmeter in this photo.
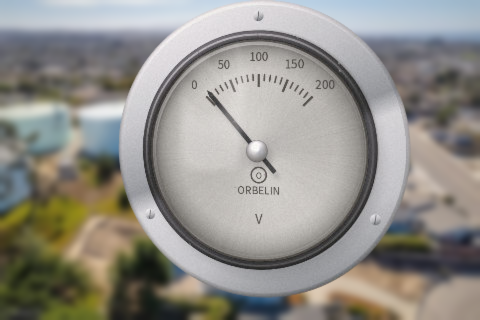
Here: 10 V
